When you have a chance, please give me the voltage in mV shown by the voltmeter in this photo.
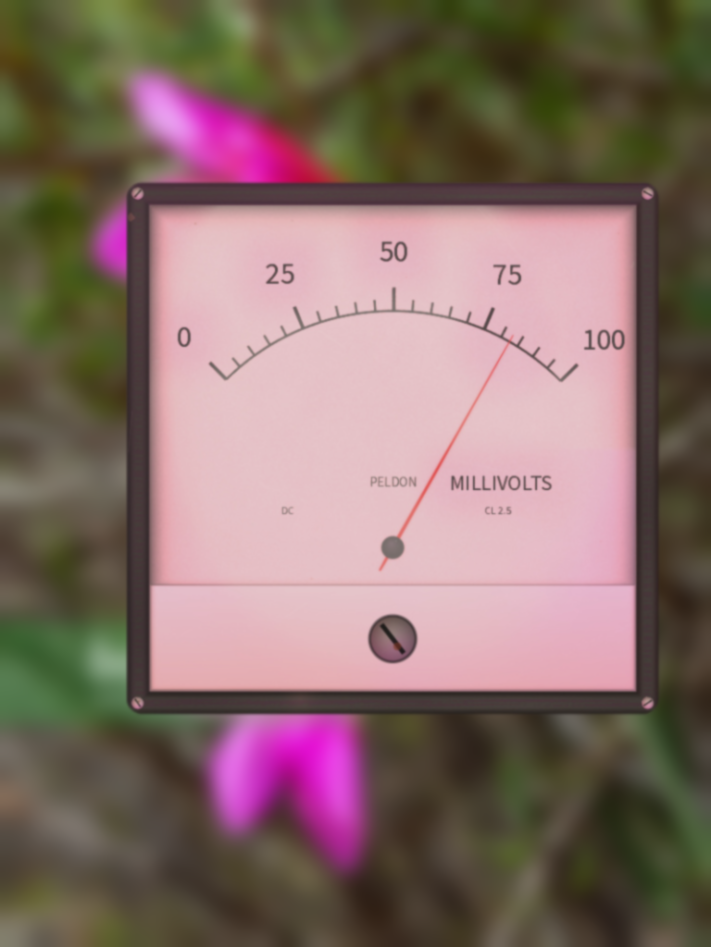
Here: 82.5 mV
